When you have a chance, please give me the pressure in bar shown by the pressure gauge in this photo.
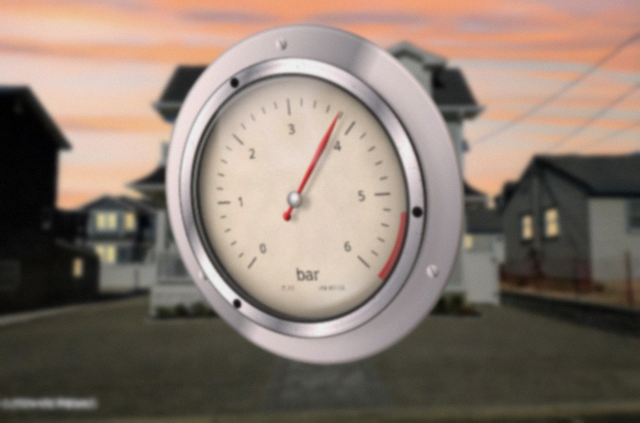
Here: 3.8 bar
